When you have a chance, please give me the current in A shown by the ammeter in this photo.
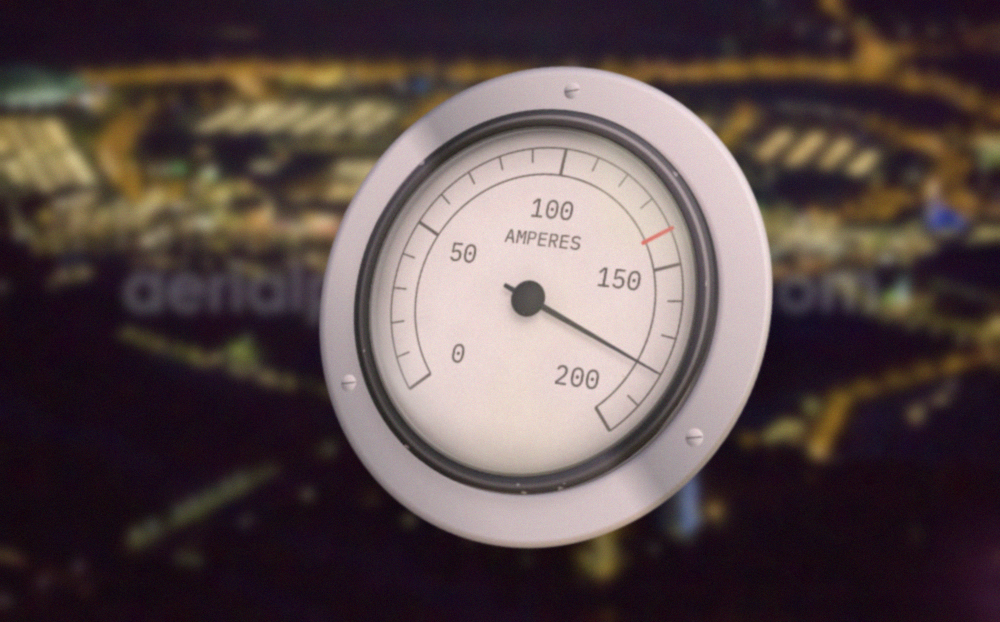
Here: 180 A
